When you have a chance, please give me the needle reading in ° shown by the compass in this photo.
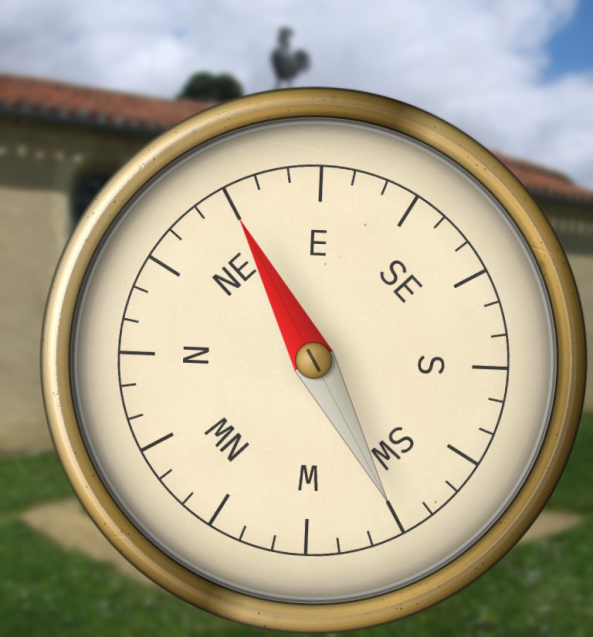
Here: 60 °
